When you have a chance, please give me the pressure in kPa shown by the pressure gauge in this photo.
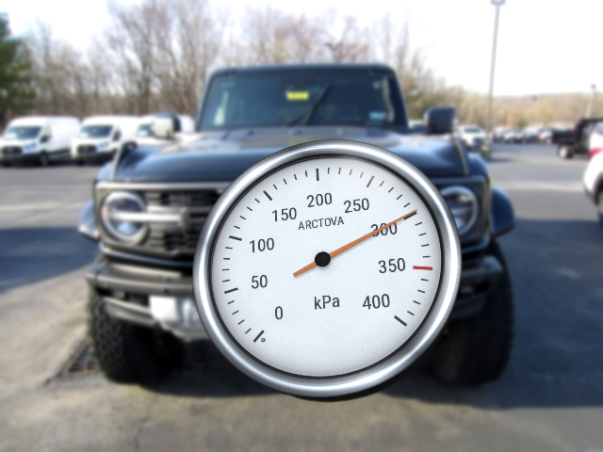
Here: 300 kPa
